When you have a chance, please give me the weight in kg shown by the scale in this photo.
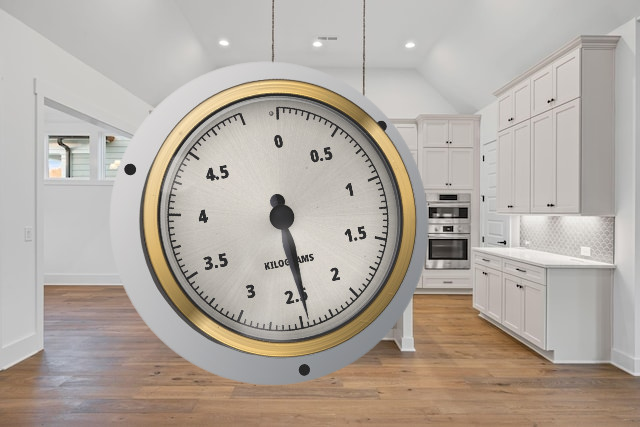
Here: 2.45 kg
